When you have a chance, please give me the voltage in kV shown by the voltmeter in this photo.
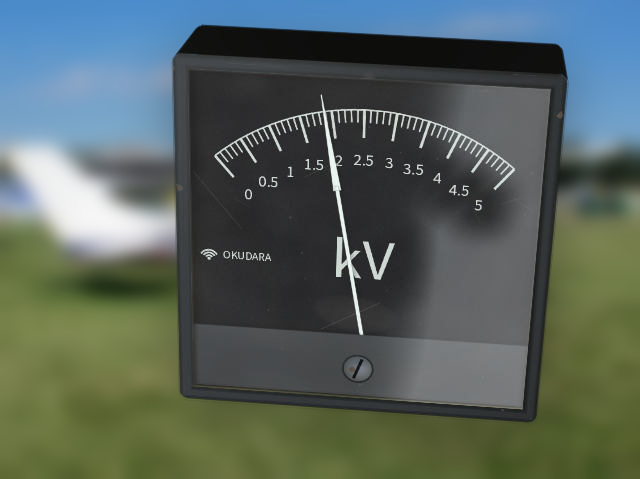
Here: 1.9 kV
